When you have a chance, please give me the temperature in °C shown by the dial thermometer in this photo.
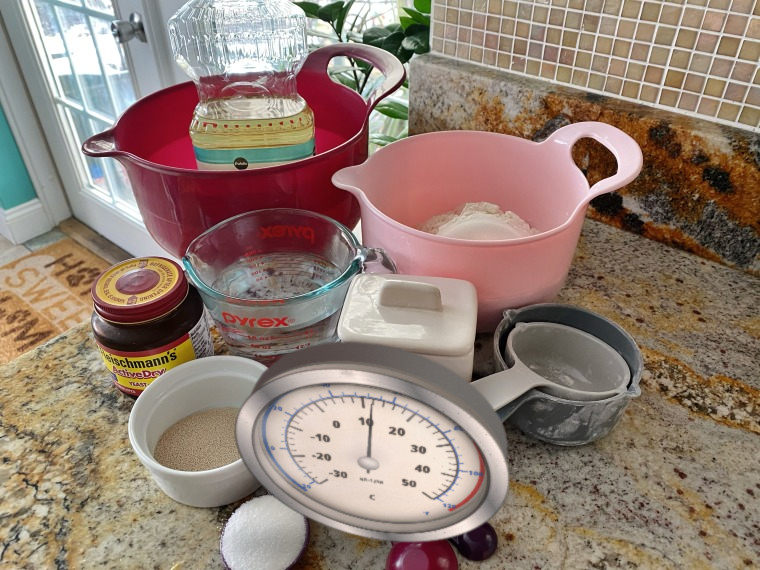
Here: 12 °C
